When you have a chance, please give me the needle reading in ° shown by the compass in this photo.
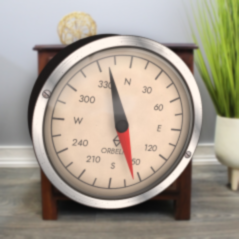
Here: 157.5 °
